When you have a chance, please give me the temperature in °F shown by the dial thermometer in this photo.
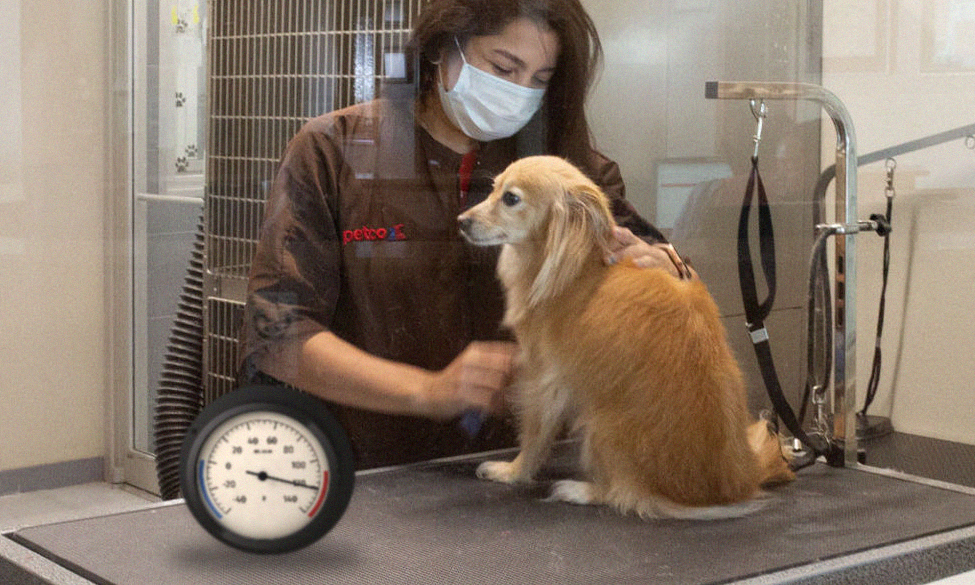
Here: 120 °F
